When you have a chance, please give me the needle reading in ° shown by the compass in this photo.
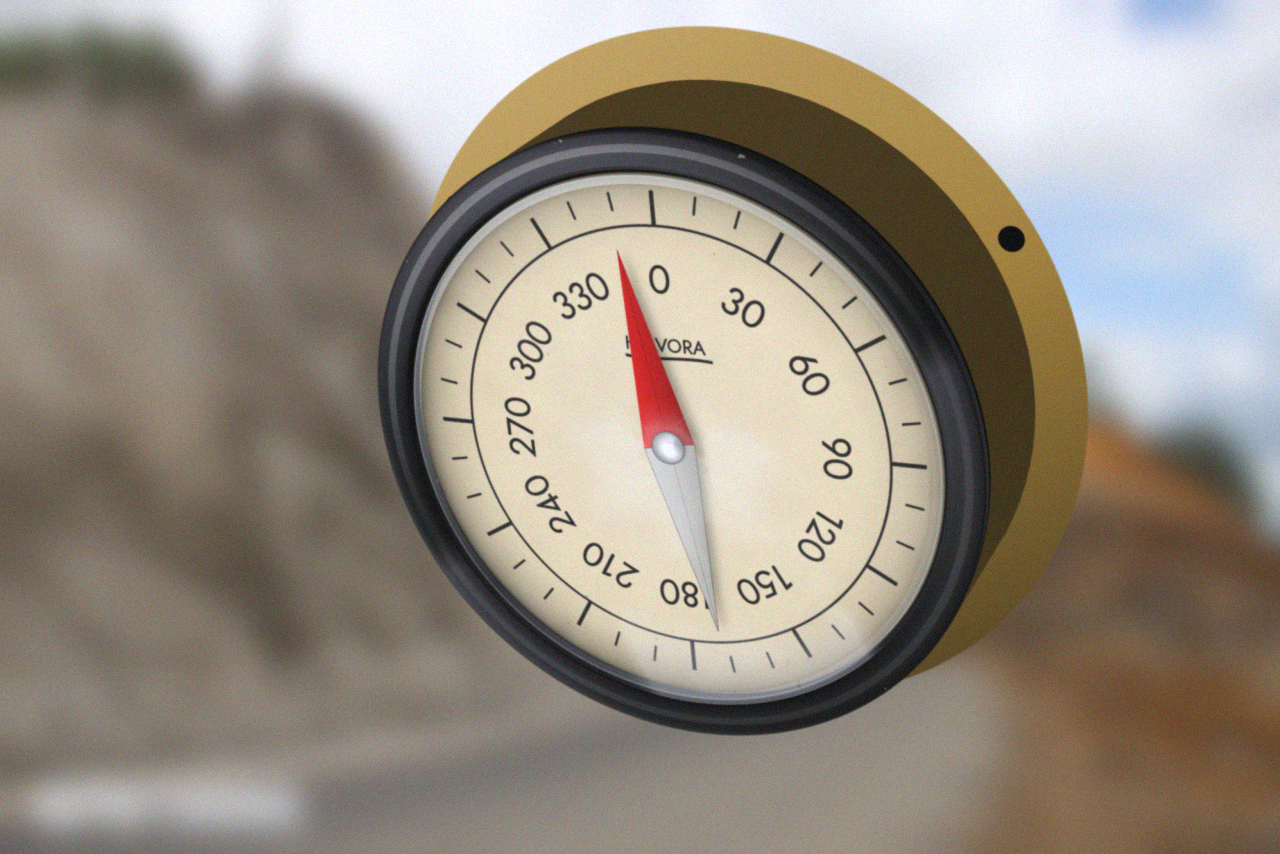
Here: 350 °
